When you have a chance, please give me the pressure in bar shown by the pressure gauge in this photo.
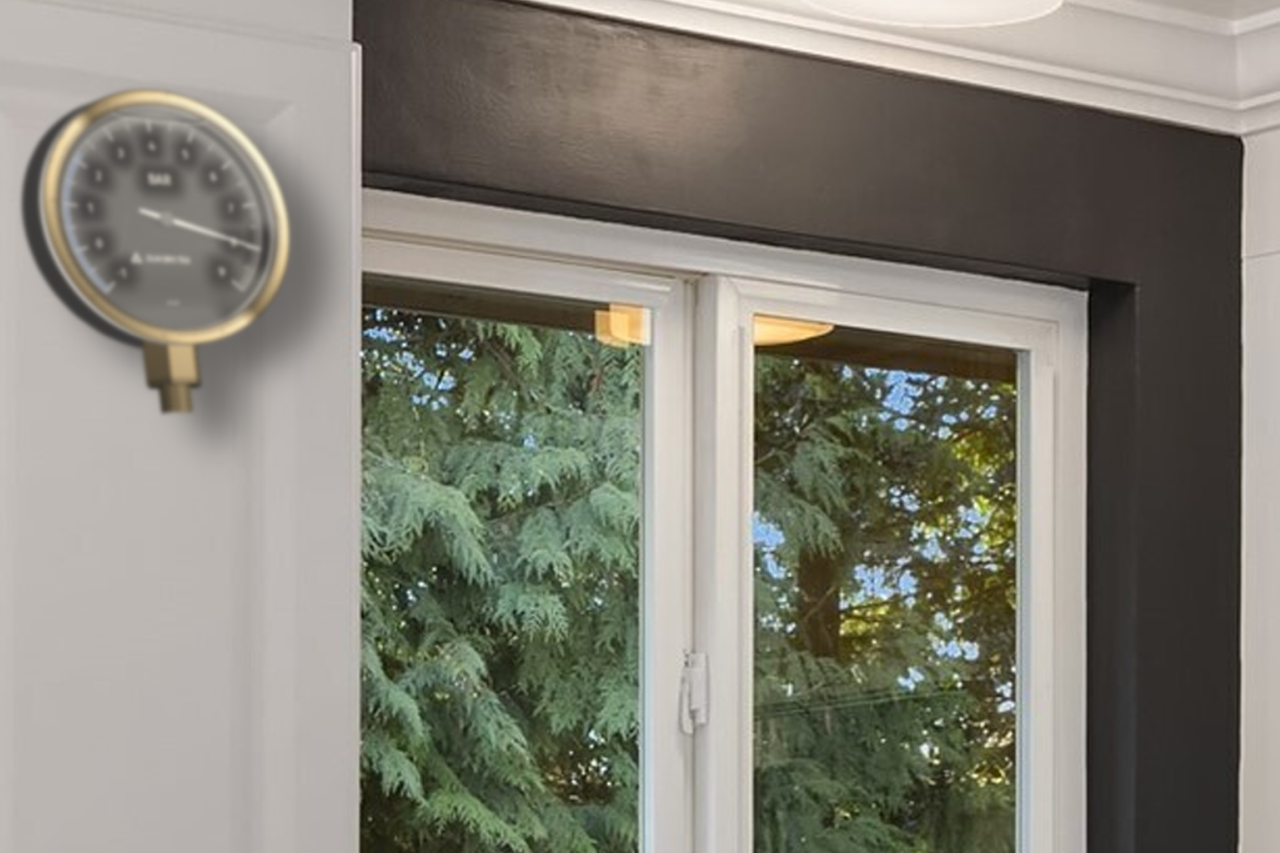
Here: 8 bar
